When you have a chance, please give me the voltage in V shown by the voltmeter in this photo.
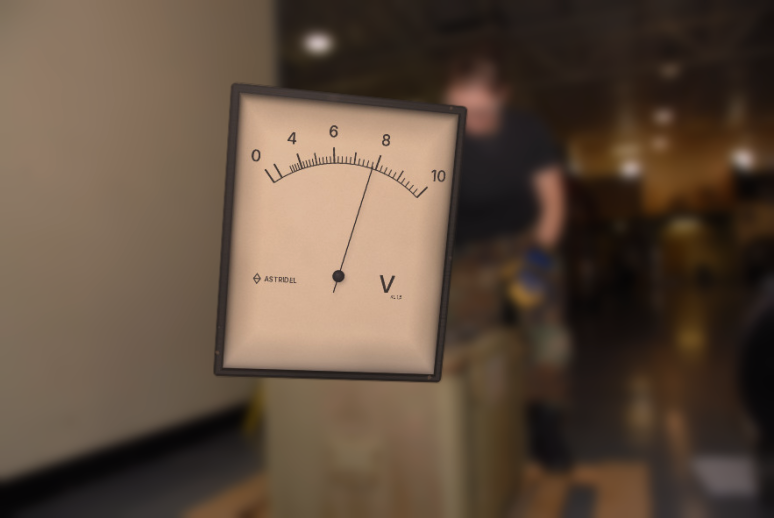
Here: 7.8 V
